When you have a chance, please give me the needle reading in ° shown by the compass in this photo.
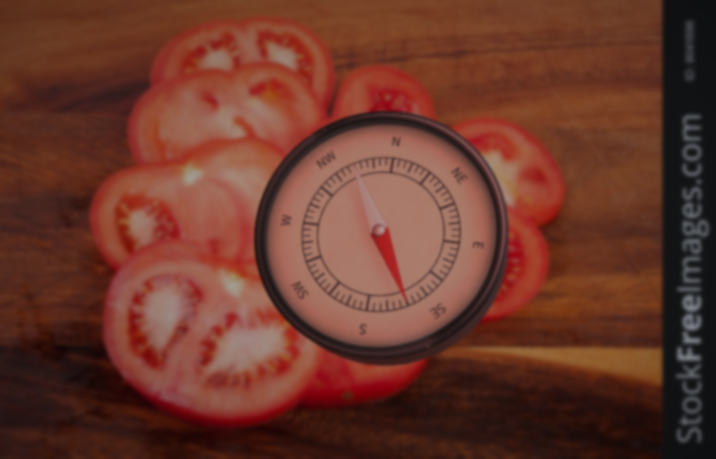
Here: 150 °
